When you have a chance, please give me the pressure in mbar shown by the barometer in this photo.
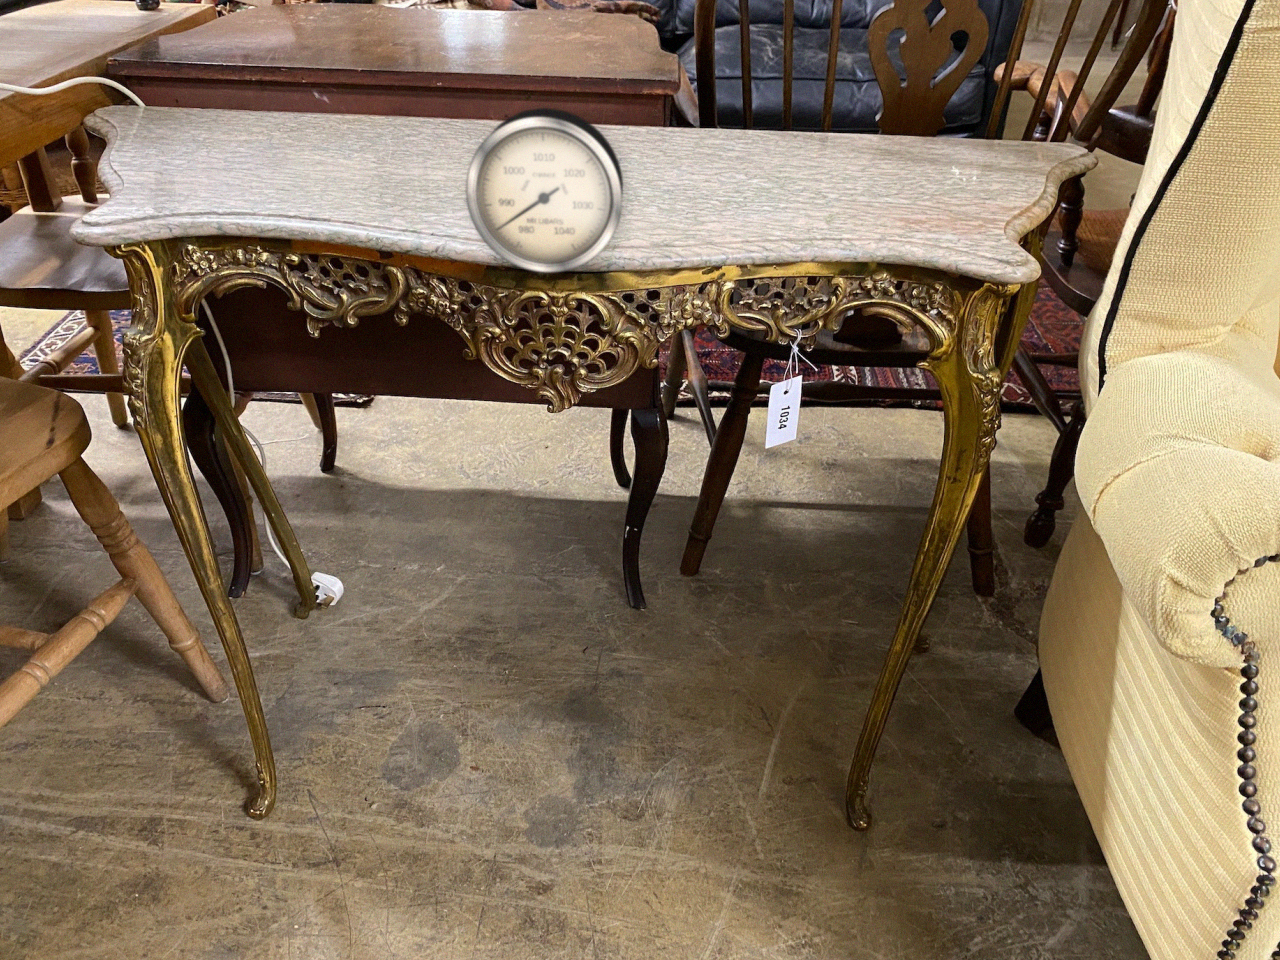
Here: 985 mbar
